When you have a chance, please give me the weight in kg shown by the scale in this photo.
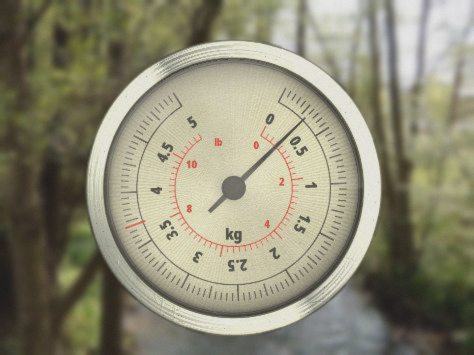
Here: 0.3 kg
